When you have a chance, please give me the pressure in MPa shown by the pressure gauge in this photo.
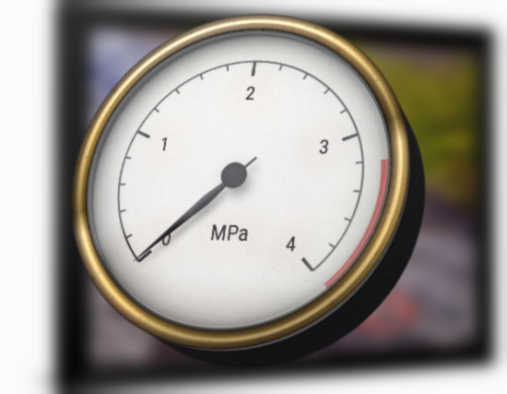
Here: 0 MPa
